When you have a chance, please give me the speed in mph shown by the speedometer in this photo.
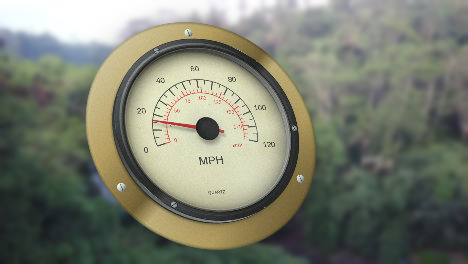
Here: 15 mph
